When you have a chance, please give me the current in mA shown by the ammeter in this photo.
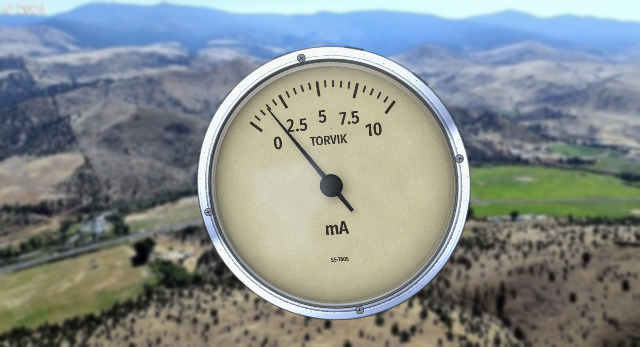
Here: 1.5 mA
